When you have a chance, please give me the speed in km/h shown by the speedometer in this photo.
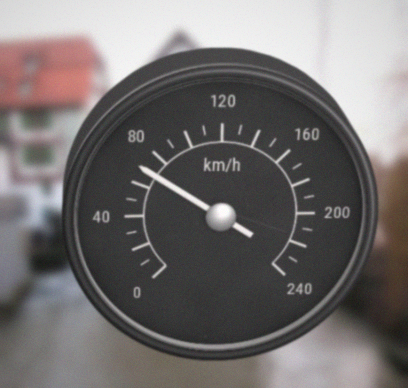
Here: 70 km/h
